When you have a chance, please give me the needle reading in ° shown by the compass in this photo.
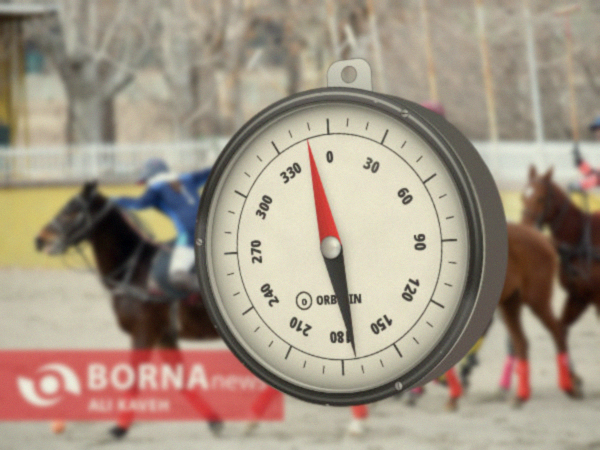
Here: 350 °
